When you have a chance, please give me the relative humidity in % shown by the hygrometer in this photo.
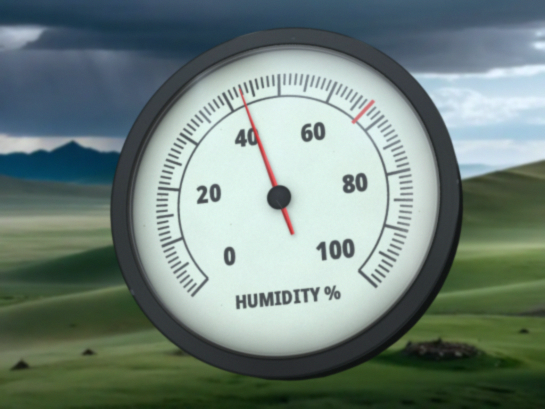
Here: 43 %
